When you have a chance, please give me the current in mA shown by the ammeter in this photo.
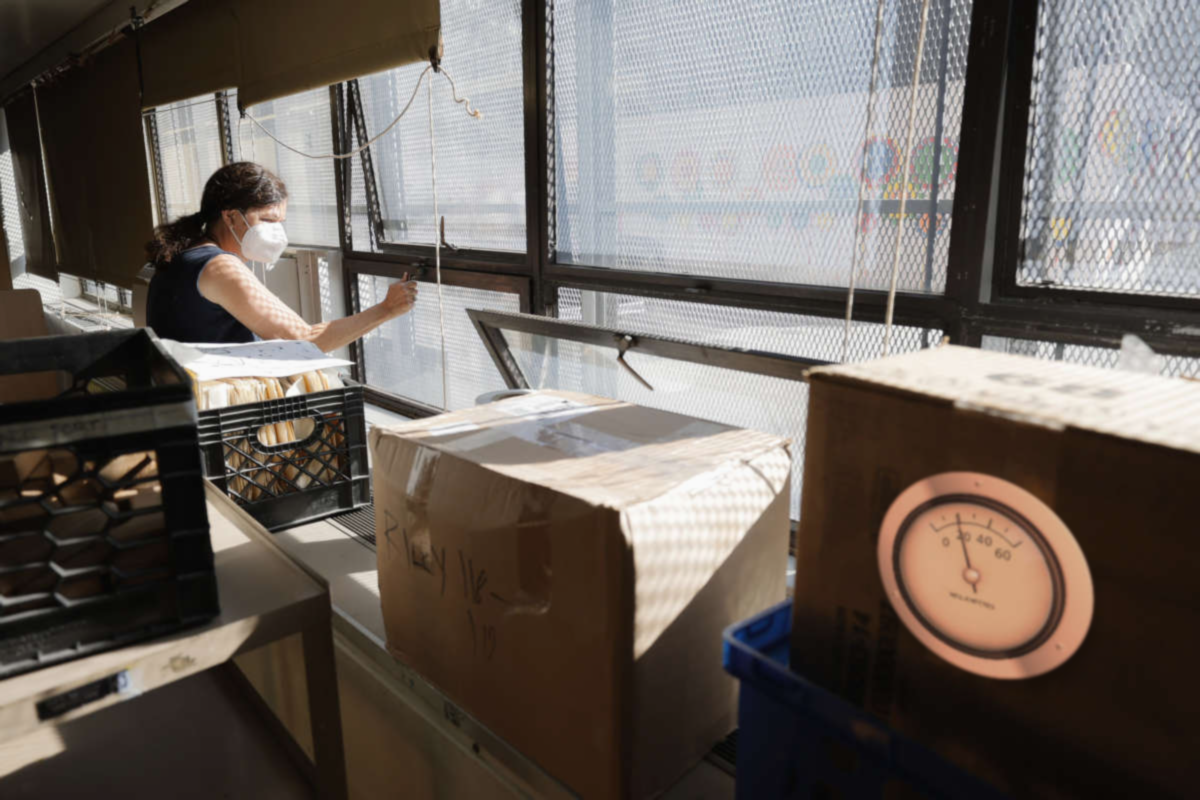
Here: 20 mA
